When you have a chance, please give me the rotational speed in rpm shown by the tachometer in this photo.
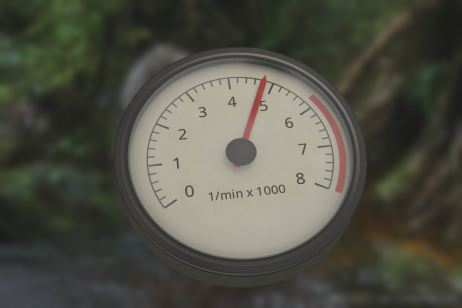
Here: 4800 rpm
